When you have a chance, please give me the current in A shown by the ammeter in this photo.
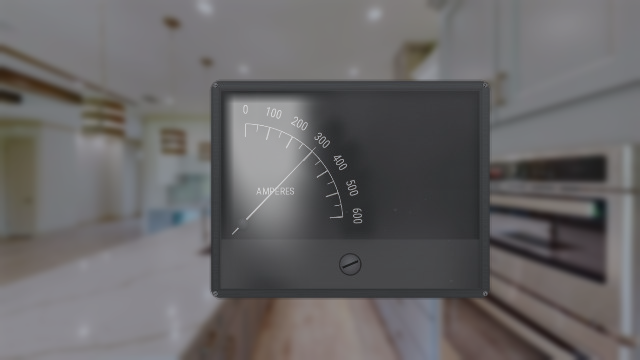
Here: 300 A
